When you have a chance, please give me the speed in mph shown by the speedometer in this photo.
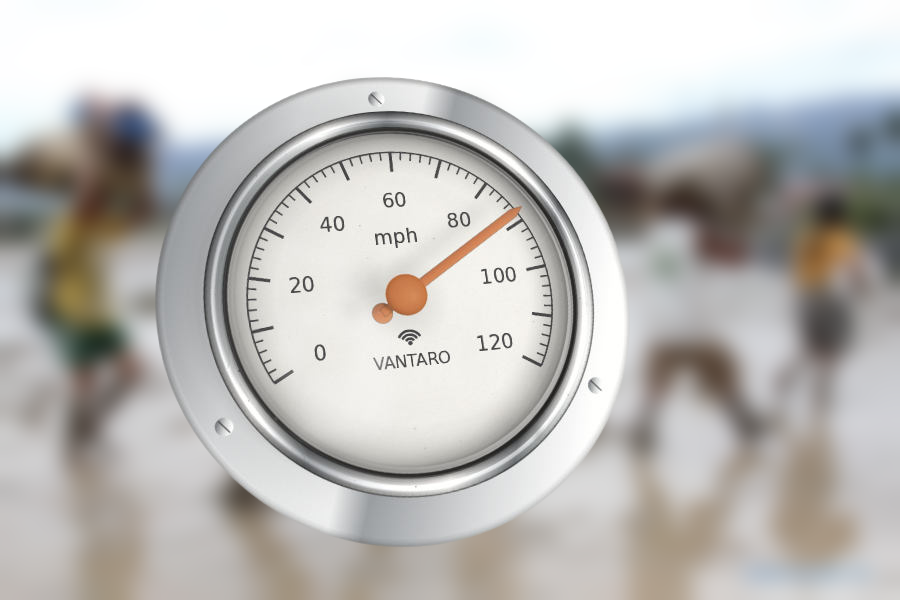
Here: 88 mph
